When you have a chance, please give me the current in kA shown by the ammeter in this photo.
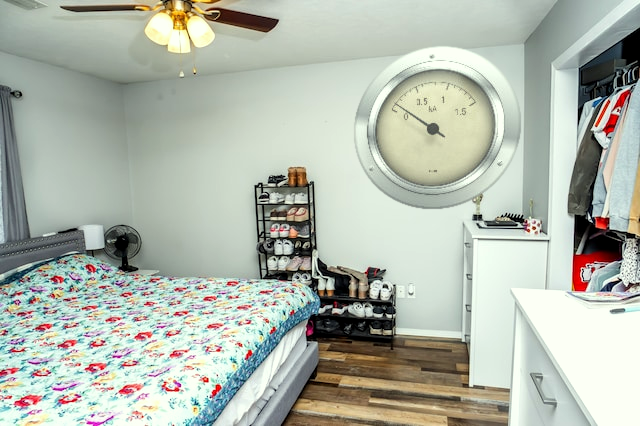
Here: 0.1 kA
